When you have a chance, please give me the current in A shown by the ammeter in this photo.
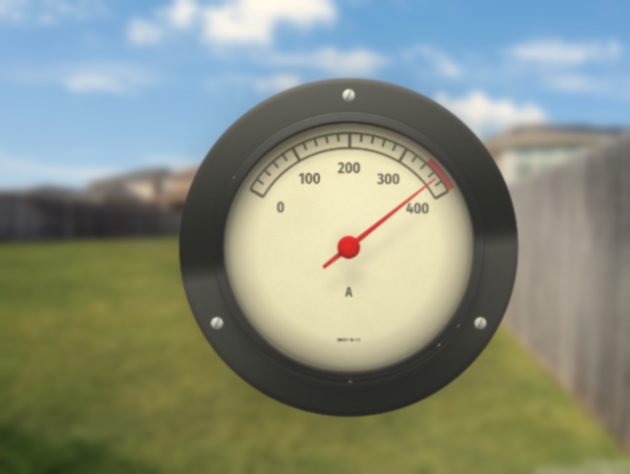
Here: 370 A
